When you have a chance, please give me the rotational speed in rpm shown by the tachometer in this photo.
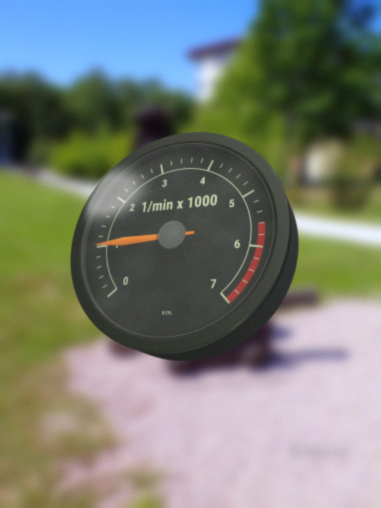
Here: 1000 rpm
